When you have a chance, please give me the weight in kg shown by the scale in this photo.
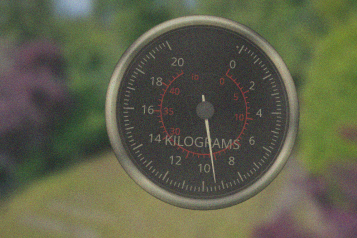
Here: 9.4 kg
